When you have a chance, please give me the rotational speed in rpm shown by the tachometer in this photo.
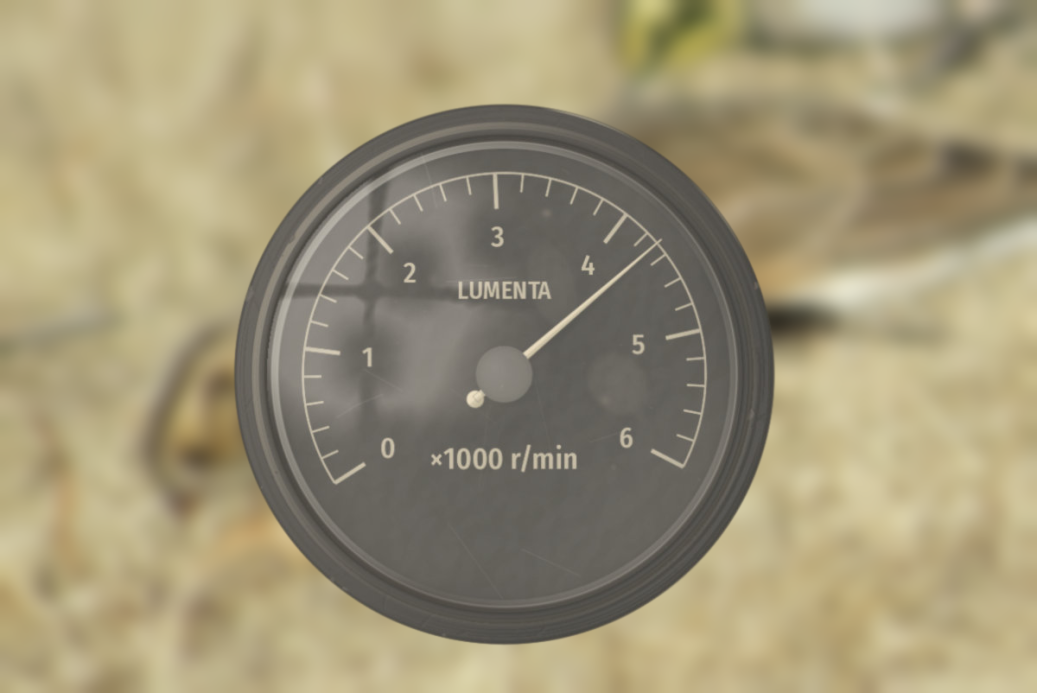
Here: 4300 rpm
